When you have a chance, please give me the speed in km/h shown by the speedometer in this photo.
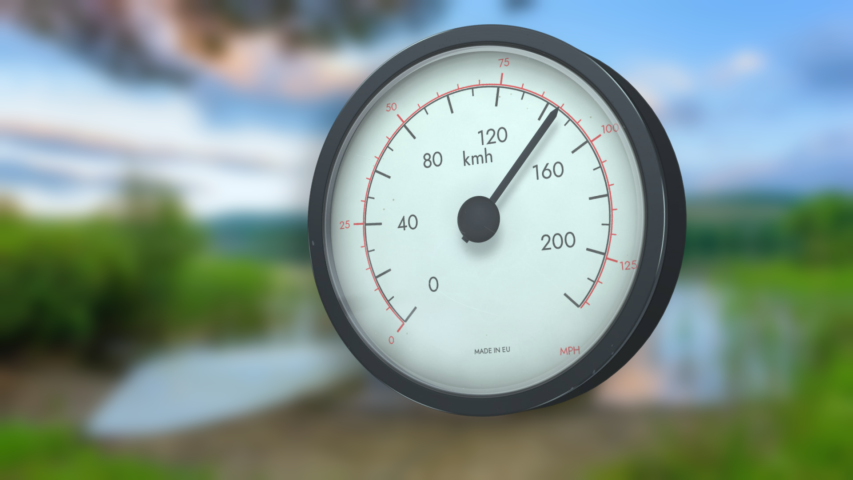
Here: 145 km/h
